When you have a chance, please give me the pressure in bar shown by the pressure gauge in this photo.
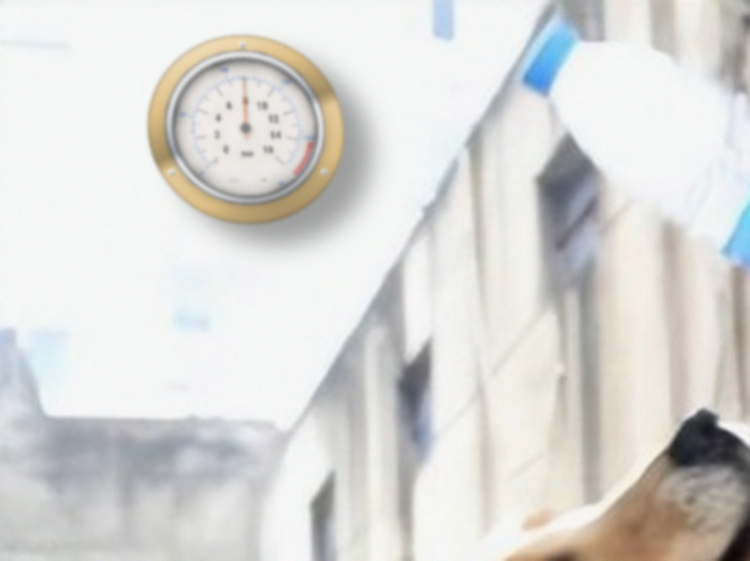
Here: 8 bar
